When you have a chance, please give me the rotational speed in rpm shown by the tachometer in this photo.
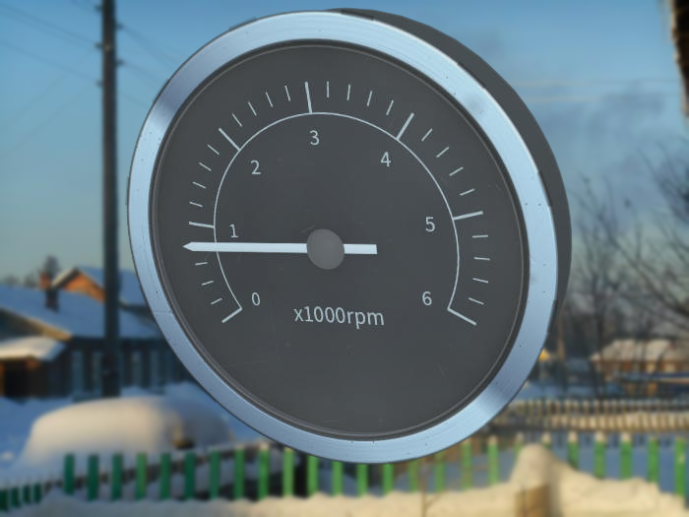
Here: 800 rpm
